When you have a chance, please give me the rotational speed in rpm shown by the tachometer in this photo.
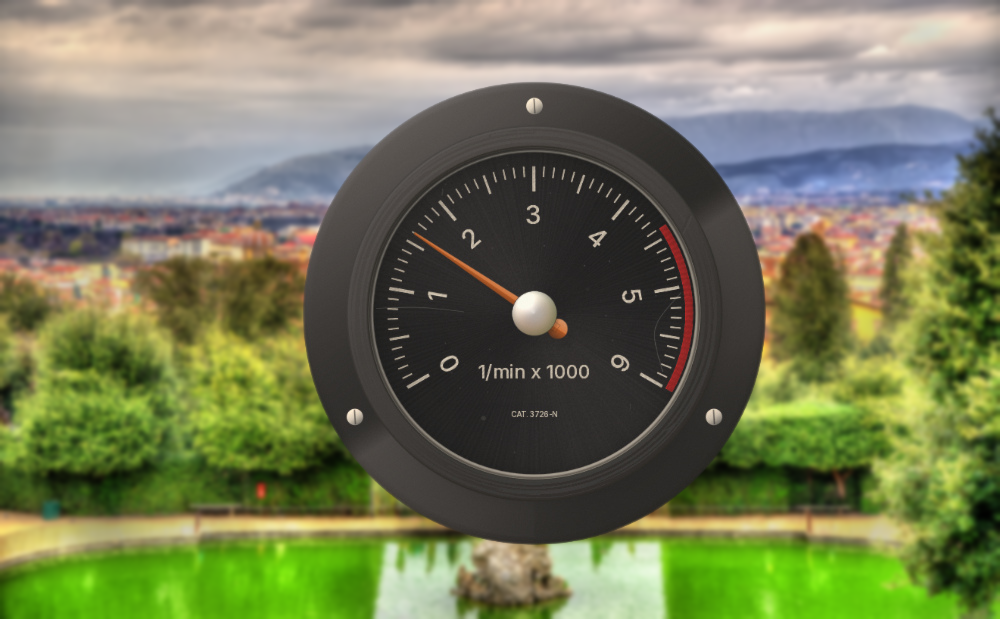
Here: 1600 rpm
